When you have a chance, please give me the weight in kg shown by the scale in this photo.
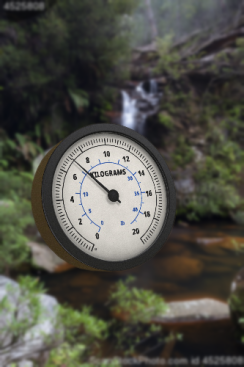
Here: 7 kg
